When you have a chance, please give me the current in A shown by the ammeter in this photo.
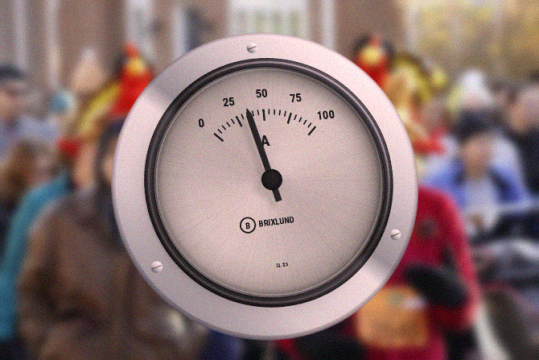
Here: 35 A
